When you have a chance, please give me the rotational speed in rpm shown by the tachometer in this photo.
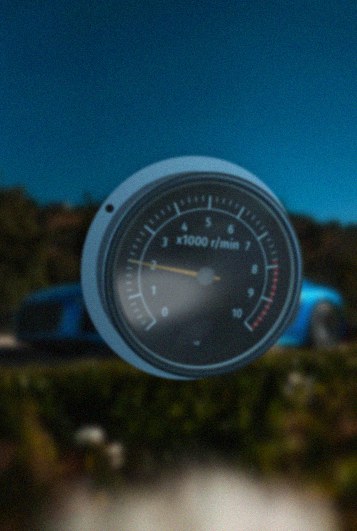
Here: 2000 rpm
